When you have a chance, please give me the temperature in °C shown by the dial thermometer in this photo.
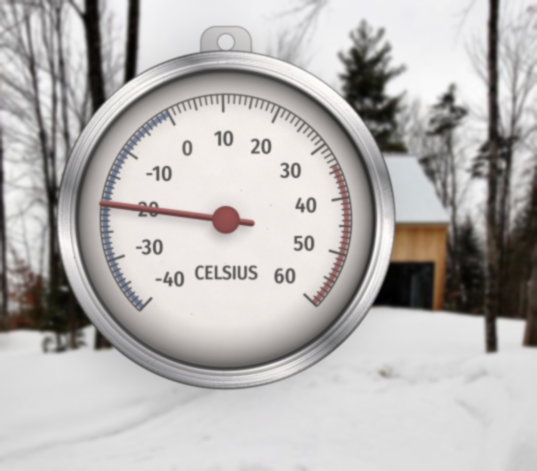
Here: -20 °C
